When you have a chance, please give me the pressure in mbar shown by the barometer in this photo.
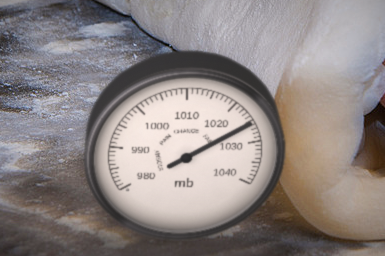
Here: 1025 mbar
